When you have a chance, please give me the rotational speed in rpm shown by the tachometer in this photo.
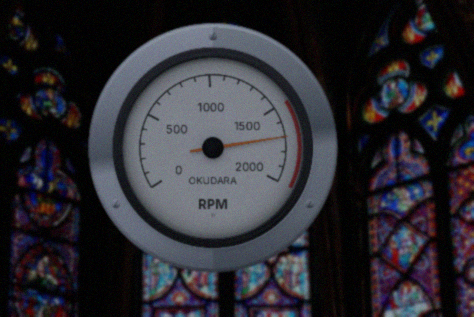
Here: 1700 rpm
